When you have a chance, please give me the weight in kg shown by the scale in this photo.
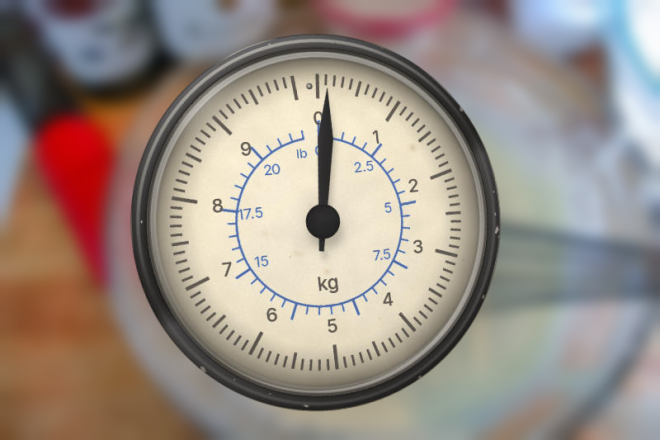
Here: 0.1 kg
